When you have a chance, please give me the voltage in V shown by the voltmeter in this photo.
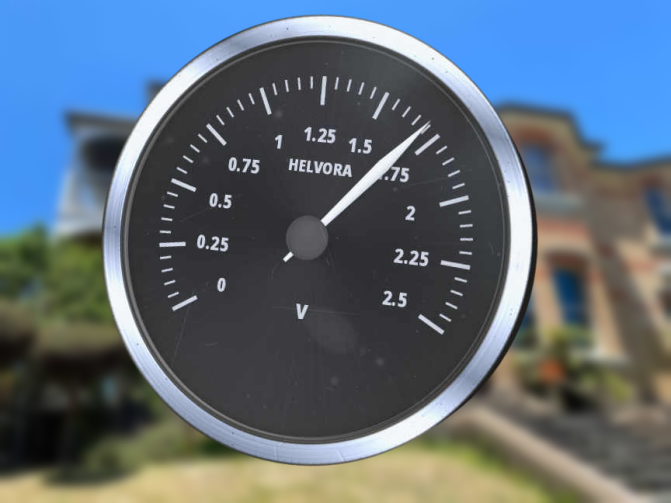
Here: 1.7 V
